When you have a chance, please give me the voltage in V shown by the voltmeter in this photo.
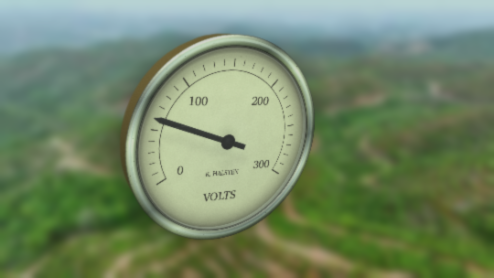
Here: 60 V
